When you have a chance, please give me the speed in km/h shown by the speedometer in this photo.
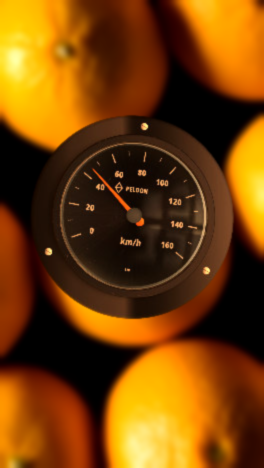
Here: 45 km/h
